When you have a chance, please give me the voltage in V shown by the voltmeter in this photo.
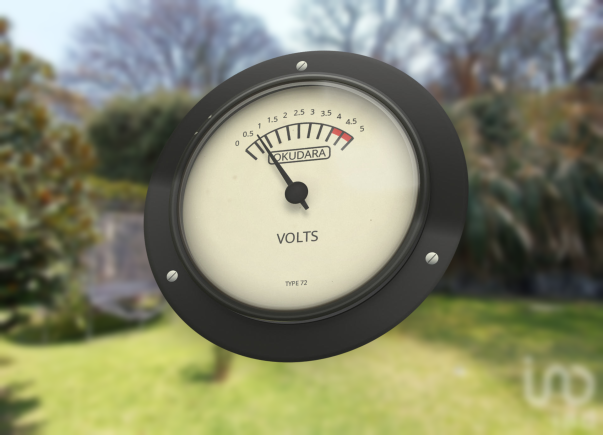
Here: 0.75 V
